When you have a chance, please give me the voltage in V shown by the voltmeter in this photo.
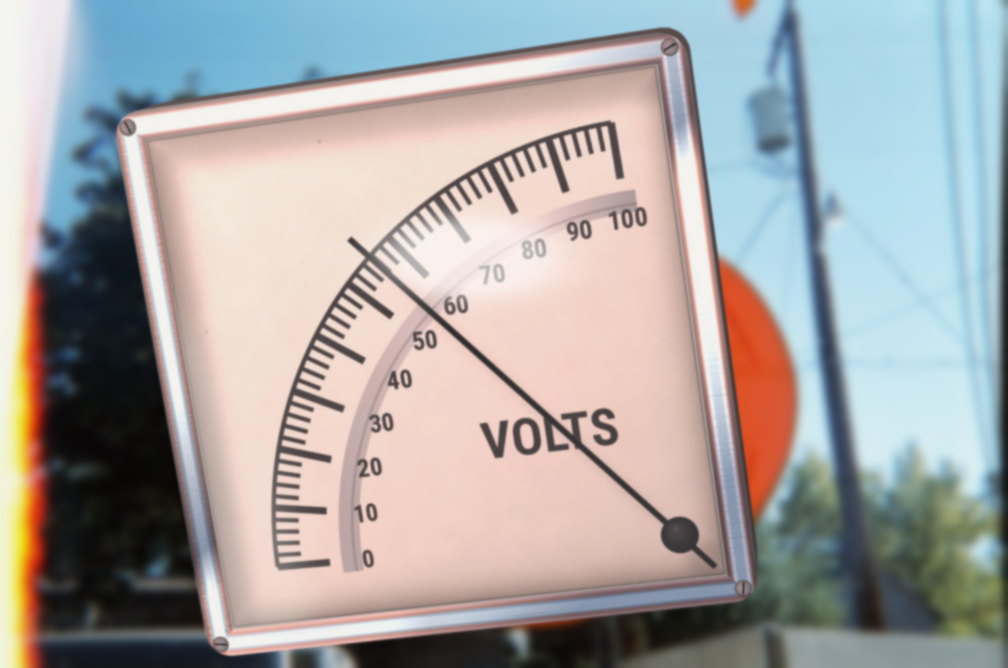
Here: 56 V
